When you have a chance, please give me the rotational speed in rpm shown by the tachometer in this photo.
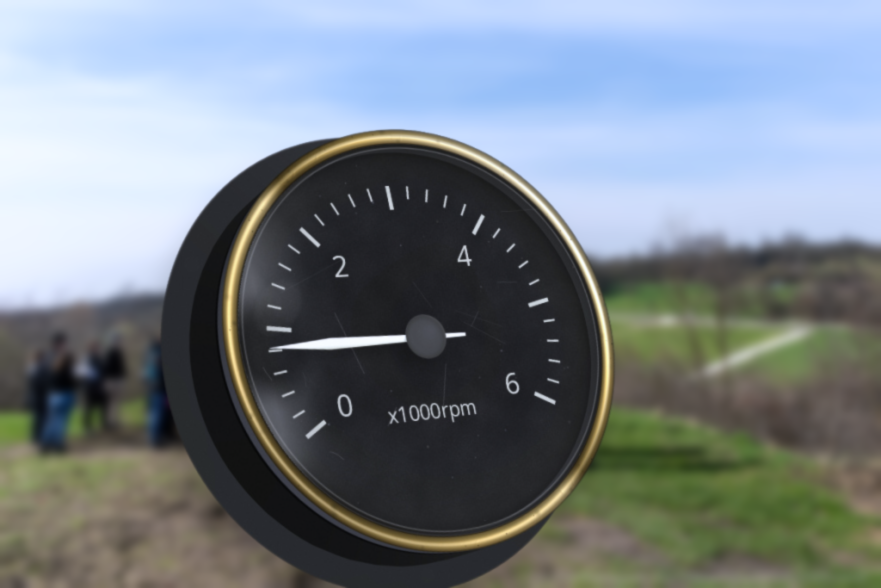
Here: 800 rpm
